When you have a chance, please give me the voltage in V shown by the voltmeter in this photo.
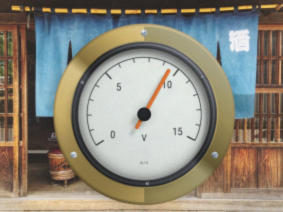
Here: 9.5 V
